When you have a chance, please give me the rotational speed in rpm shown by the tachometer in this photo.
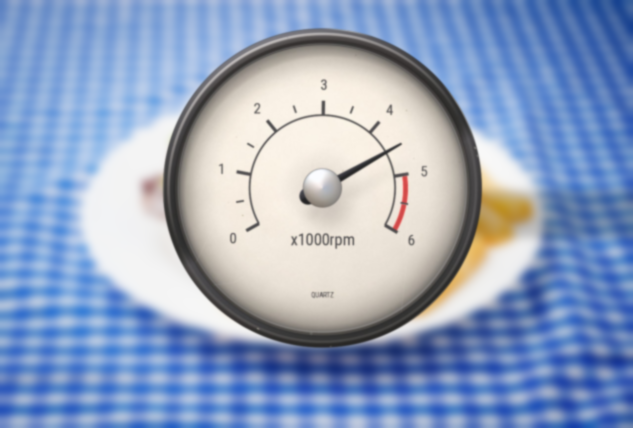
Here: 4500 rpm
